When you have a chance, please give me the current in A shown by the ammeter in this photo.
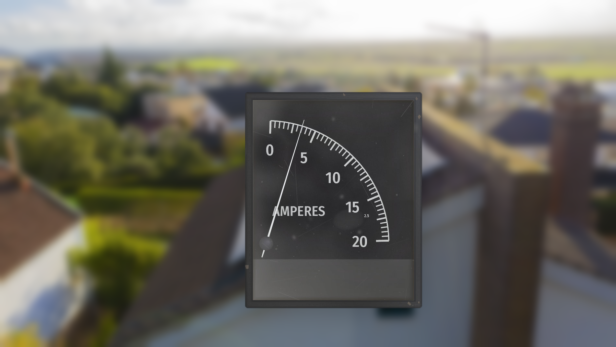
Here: 3.5 A
